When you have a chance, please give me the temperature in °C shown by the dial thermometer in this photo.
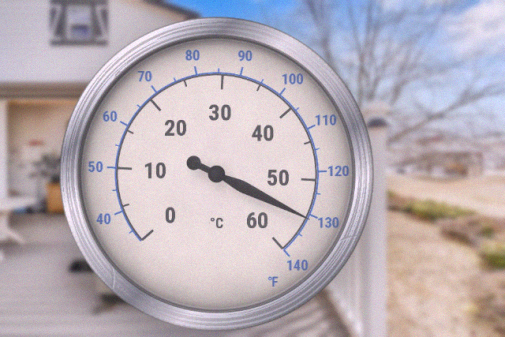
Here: 55 °C
